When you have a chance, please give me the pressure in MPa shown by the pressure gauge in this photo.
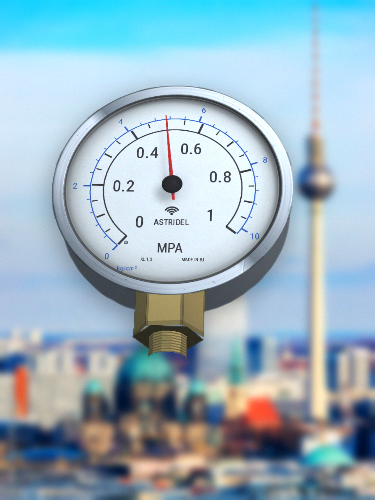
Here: 0.5 MPa
